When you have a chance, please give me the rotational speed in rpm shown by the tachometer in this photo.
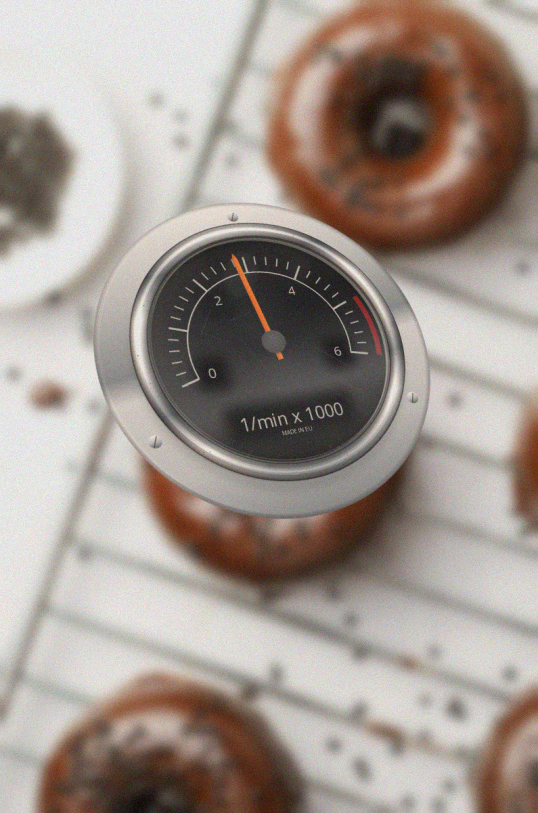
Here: 2800 rpm
